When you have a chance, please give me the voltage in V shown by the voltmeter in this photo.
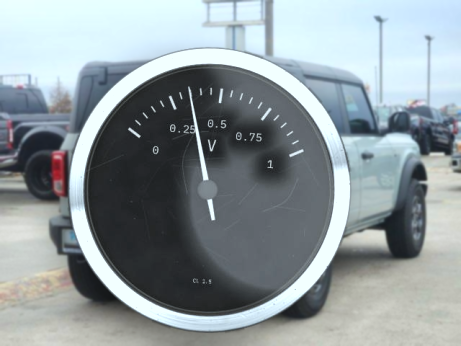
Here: 0.35 V
